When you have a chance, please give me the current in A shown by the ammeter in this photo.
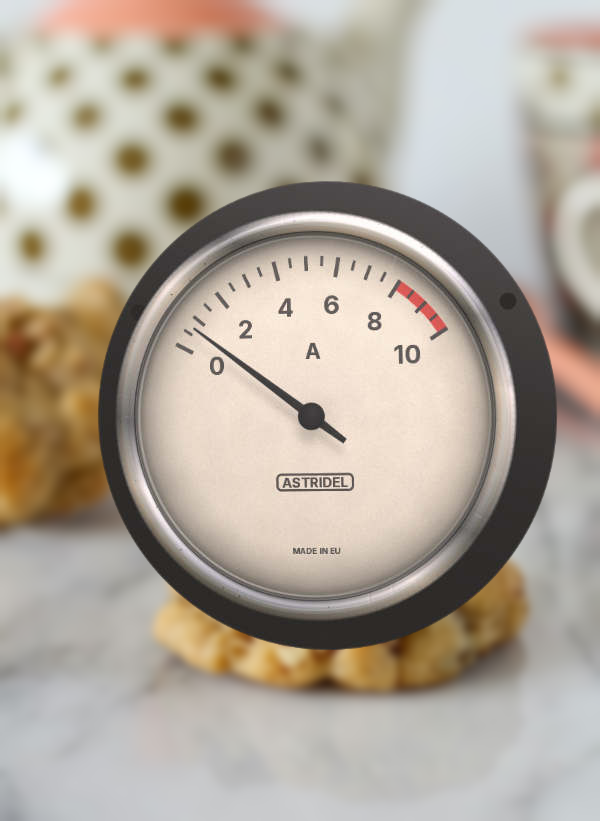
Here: 0.75 A
